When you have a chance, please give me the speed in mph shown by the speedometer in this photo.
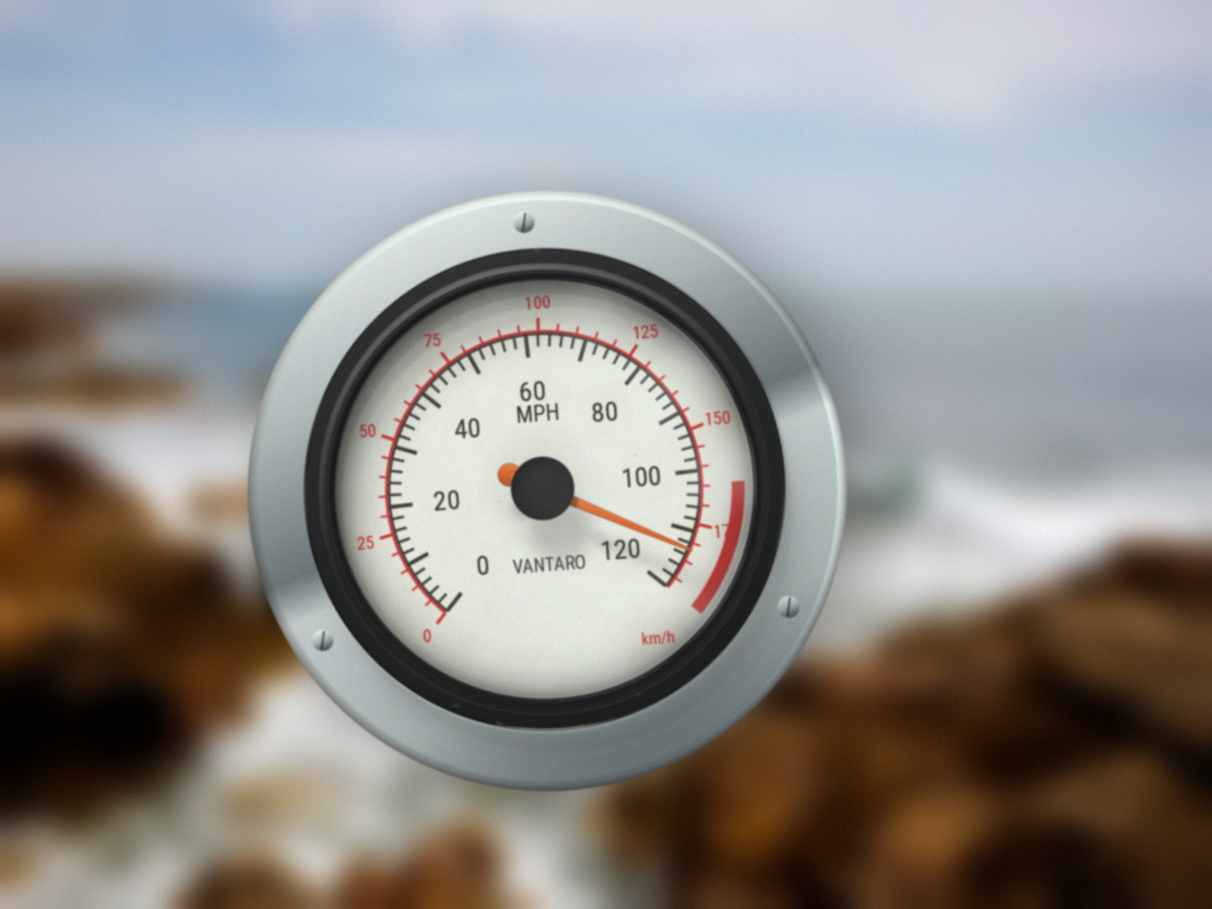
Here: 113 mph
